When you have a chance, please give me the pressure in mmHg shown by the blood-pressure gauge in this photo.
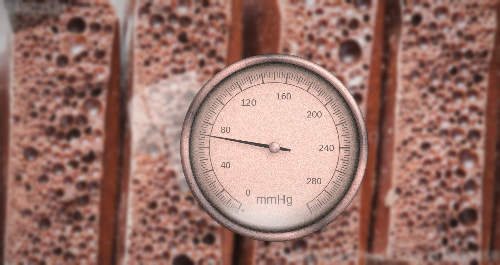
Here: 70 mmHg
